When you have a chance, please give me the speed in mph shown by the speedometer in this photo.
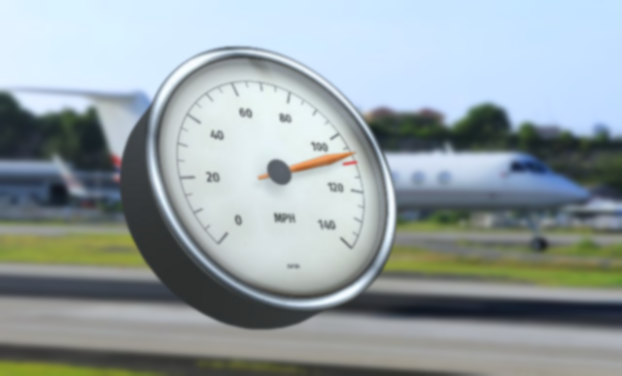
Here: 107.5 mph
